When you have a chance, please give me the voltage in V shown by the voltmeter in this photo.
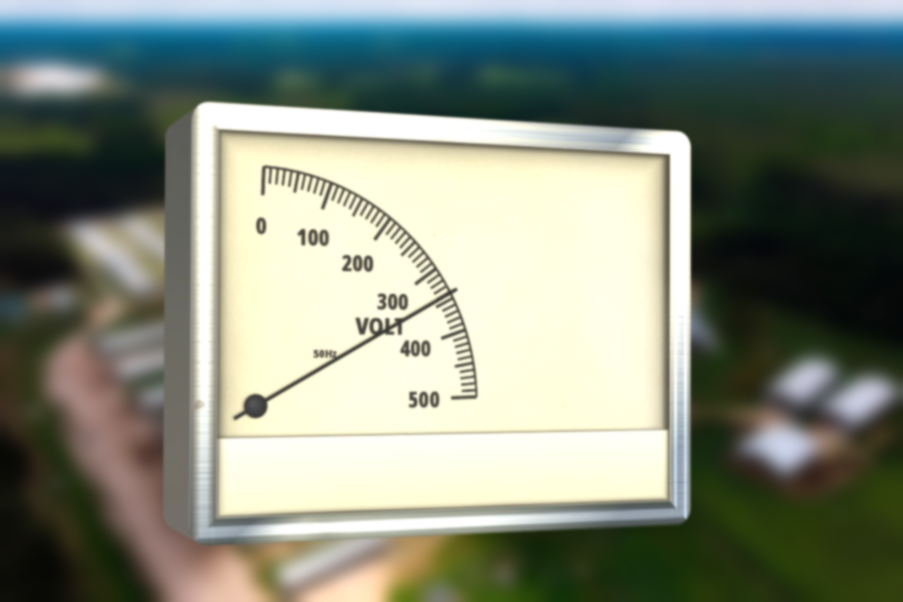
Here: 340 V
